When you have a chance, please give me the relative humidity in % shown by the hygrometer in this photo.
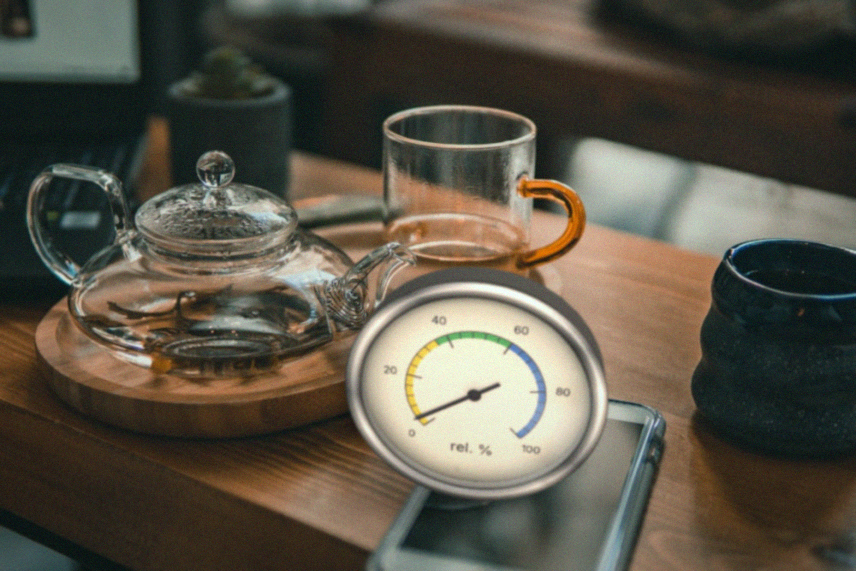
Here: 4 %
